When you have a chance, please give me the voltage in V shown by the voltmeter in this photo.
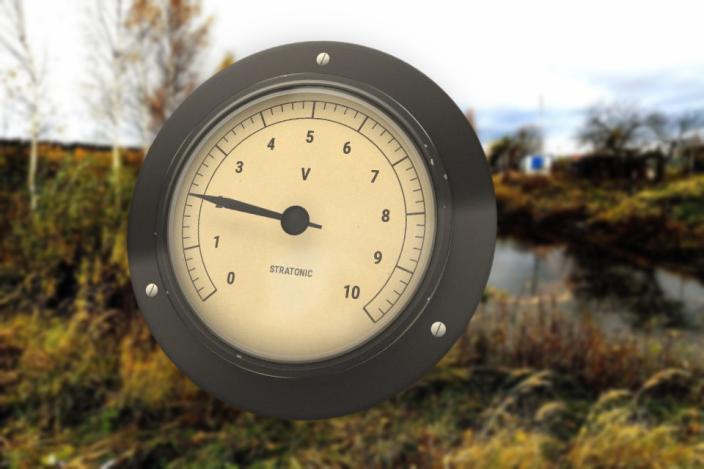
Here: 2 V
